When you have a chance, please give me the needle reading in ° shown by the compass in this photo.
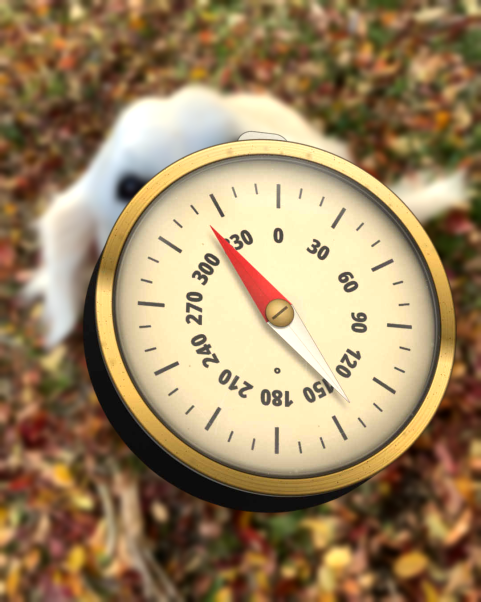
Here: 320 °
